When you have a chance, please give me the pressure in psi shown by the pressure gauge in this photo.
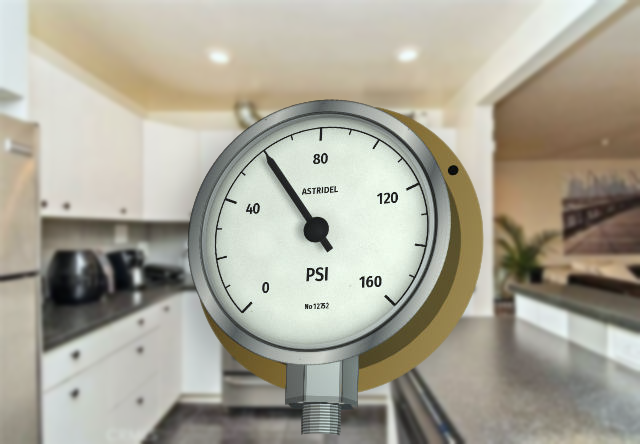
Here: 60 psi
